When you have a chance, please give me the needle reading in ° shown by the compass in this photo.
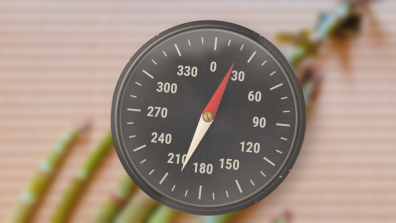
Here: 20 °
